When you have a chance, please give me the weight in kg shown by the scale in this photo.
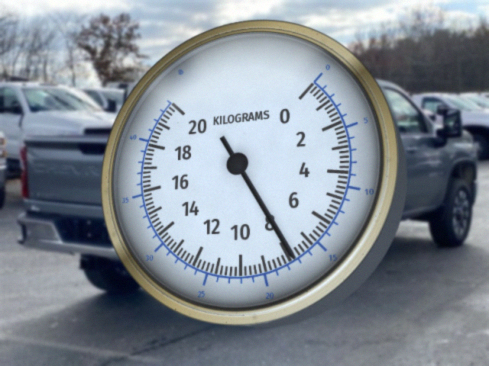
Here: 7.8 kg
